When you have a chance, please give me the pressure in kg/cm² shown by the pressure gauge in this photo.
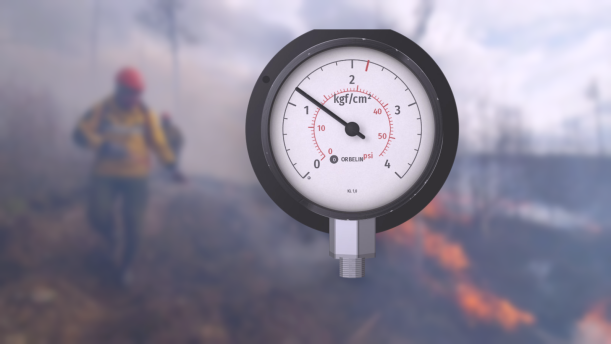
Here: 1.2 kg/cm²
